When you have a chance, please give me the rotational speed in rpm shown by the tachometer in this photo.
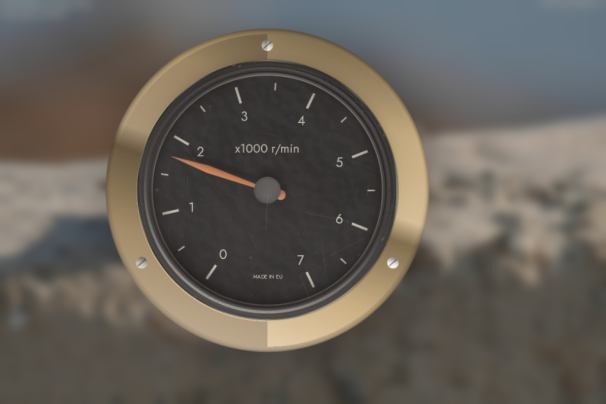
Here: 1750 rpm
